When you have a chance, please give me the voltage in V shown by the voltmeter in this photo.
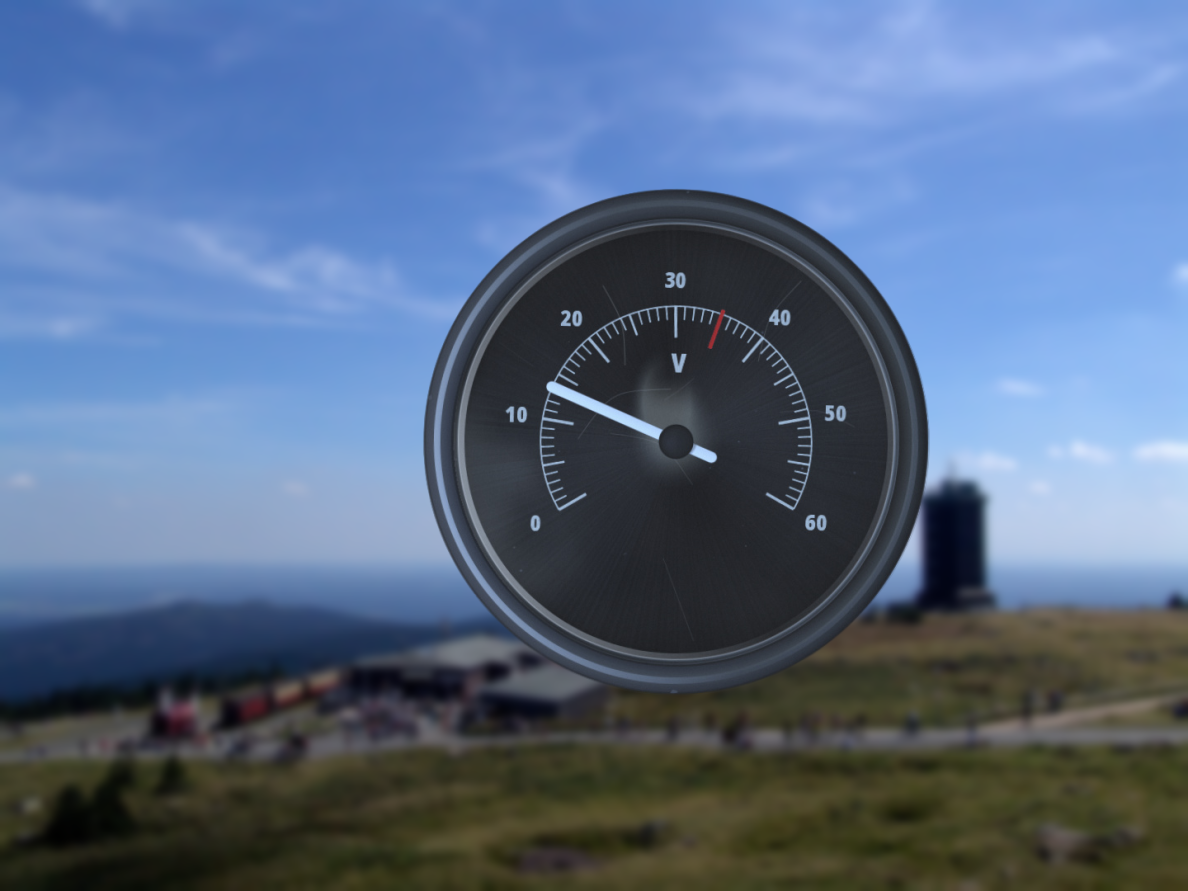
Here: 13.5 V
